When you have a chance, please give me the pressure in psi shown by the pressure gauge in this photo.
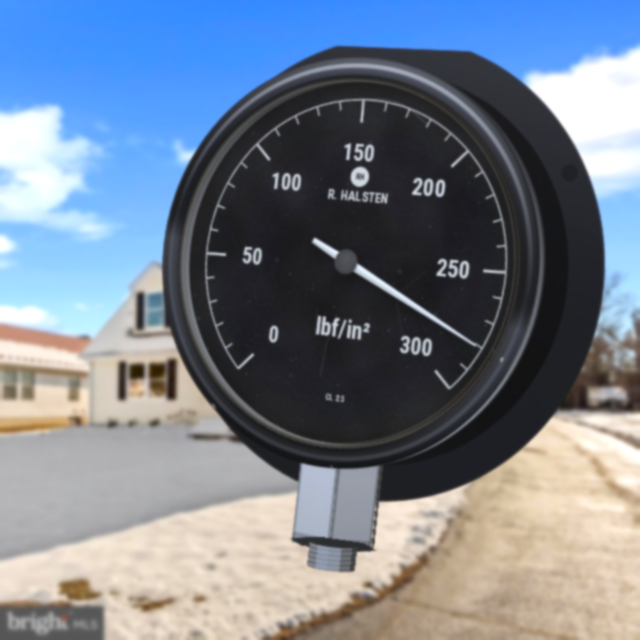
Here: 280 psi
